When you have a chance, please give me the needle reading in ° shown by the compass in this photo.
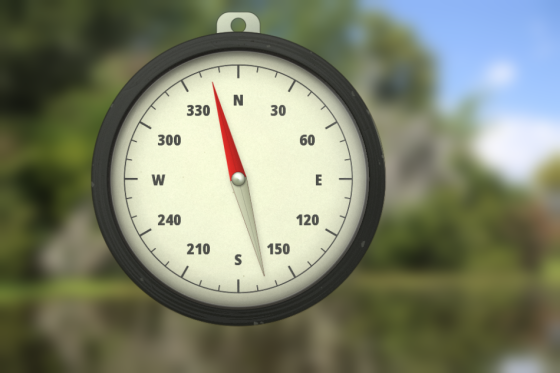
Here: 345 °
